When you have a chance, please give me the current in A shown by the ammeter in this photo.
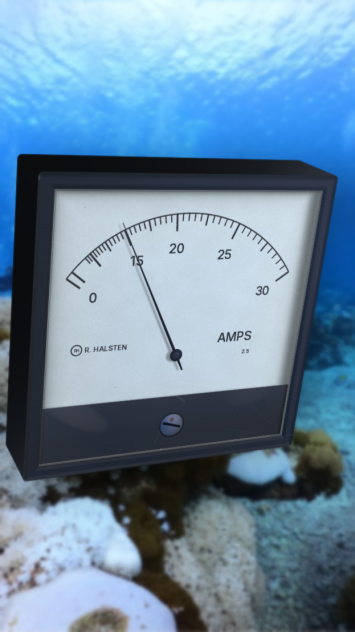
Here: 15 A
